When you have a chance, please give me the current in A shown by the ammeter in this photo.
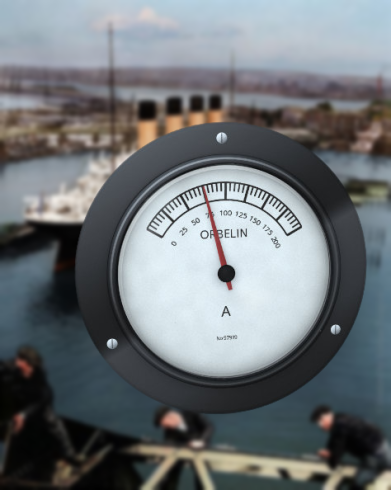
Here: 75 A
